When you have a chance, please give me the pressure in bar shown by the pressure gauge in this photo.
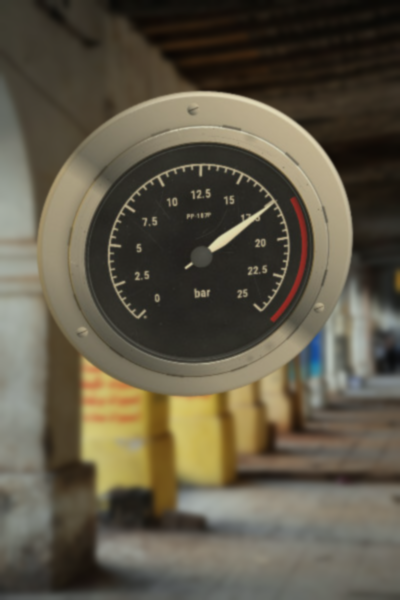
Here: 17.5 bar
